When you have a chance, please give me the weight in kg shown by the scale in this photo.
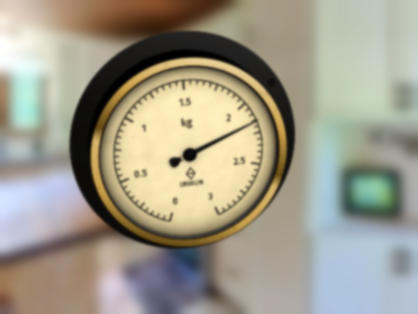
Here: 2.15 kg
